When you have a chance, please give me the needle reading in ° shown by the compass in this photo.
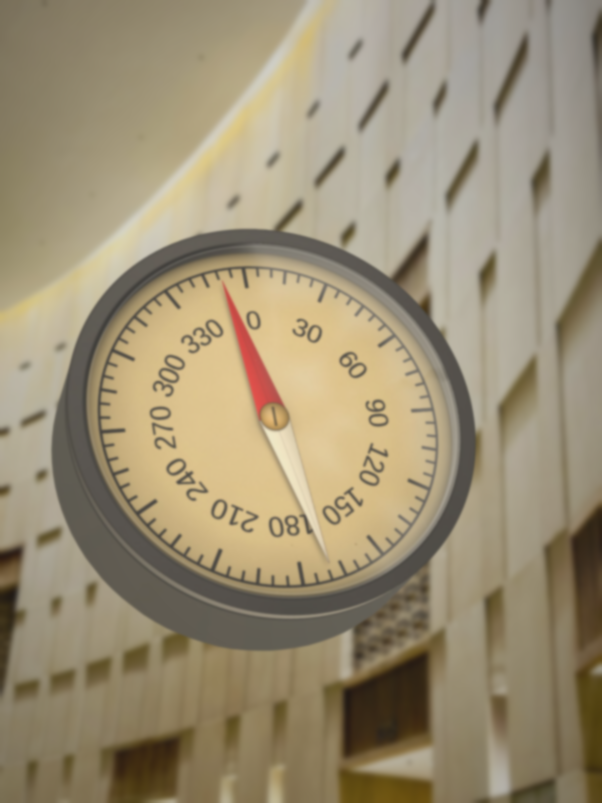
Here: 350 °
